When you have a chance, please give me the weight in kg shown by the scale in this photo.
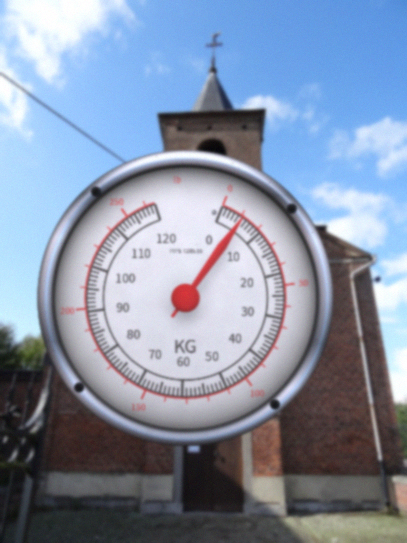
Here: 5 kg
